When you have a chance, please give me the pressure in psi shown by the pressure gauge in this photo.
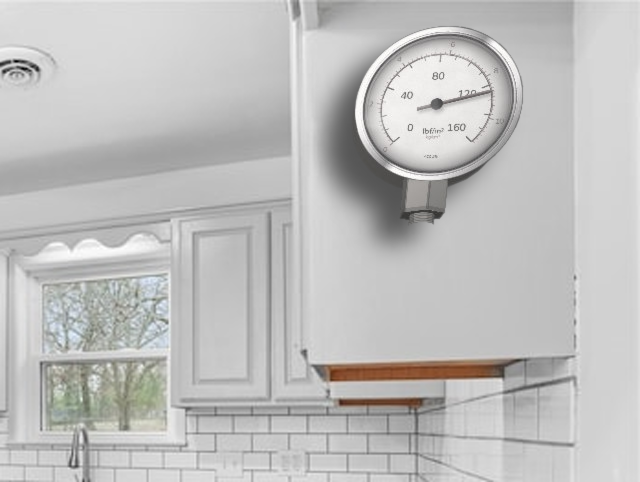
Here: 125 psi
